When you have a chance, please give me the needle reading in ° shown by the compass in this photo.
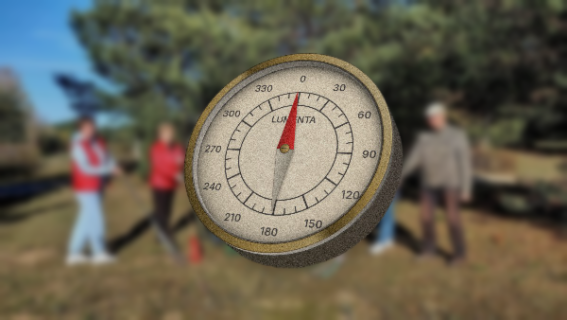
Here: 0 °
